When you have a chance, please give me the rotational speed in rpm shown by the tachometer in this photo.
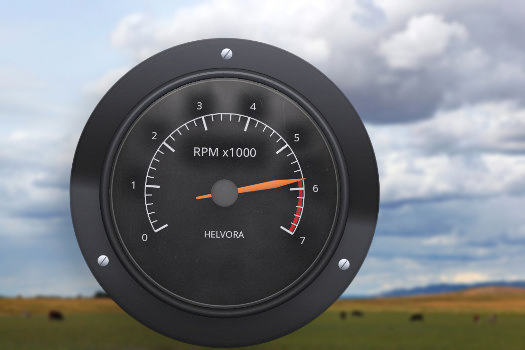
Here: 5800 rpm
